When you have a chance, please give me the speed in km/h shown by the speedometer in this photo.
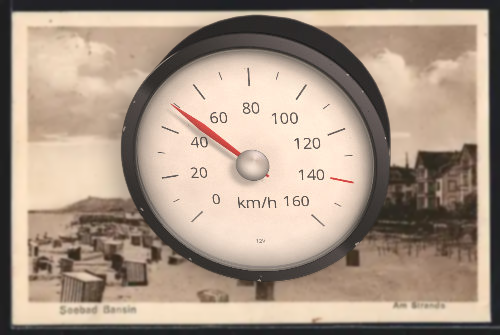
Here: 50 km/h
